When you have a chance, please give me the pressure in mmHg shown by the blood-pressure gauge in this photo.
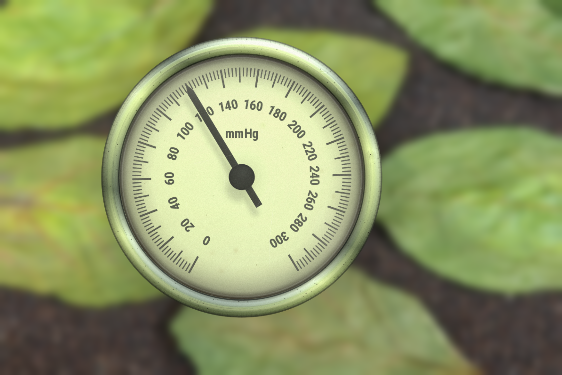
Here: 120 mmHg
